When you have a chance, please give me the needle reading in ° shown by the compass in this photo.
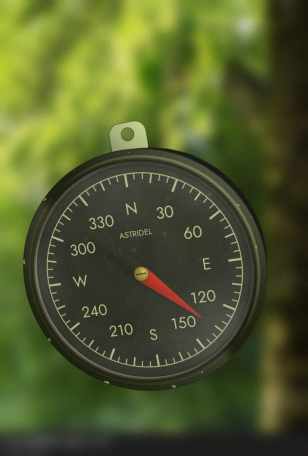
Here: 135 °
